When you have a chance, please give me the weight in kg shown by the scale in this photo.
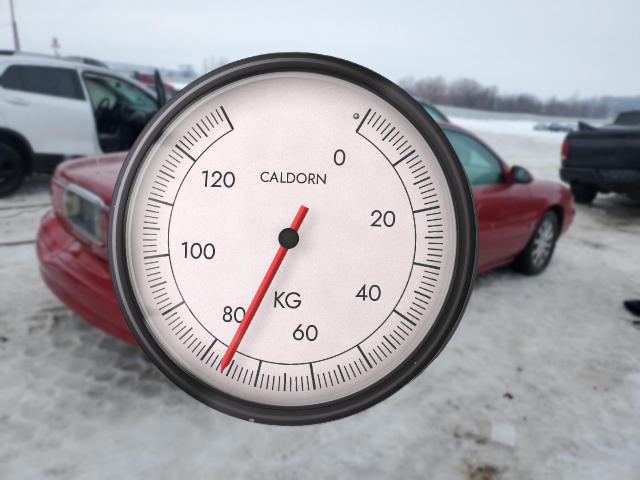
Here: 76 kg
